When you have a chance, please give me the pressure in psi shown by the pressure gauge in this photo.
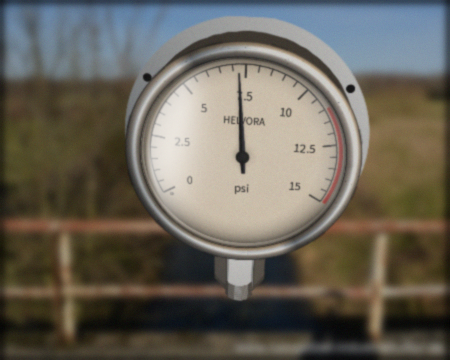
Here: 7.25 psi
